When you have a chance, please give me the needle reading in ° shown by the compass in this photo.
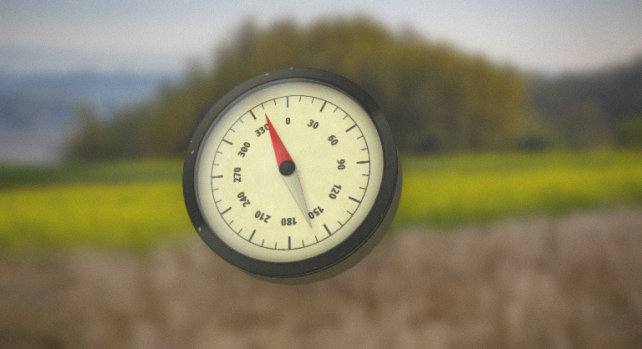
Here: 340 °
